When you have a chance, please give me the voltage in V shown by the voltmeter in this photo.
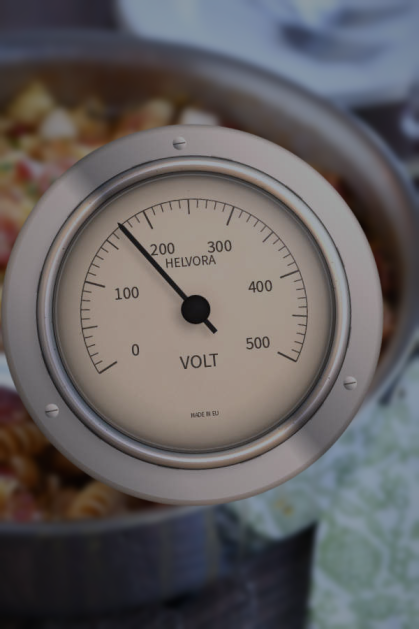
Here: 170 V
